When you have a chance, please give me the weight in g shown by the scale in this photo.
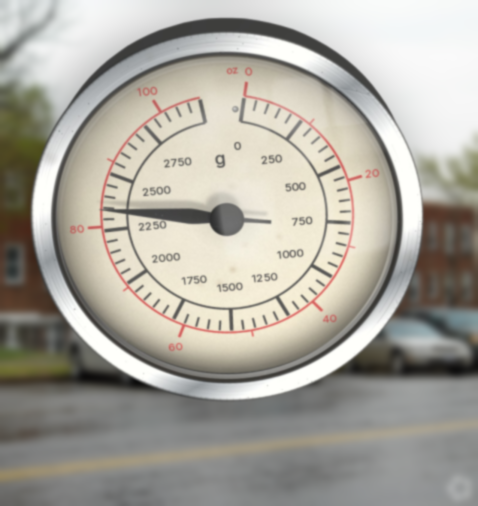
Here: 2350 g
